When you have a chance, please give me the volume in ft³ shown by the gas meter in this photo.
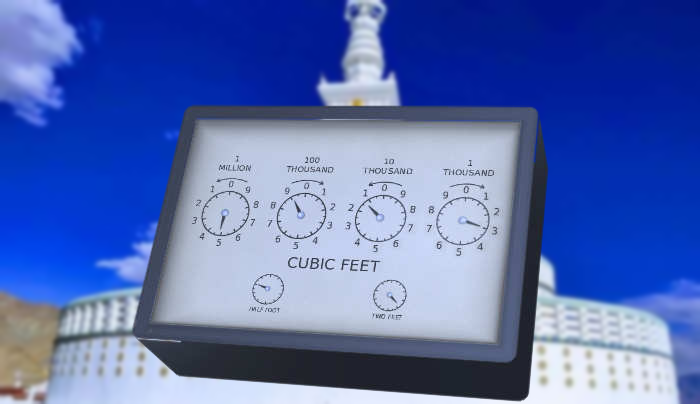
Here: 491300 ft³
